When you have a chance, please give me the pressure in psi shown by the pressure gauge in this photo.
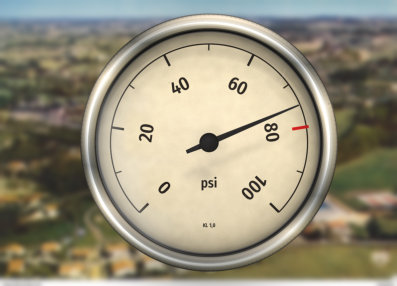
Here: 75 psi
